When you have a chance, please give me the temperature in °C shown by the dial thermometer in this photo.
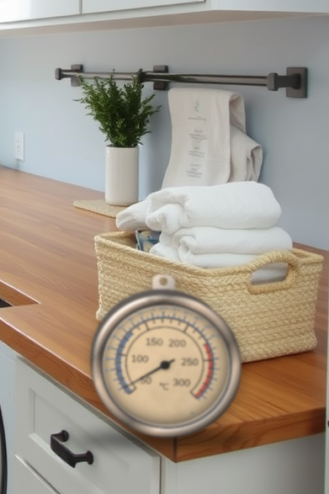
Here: 60 °C
